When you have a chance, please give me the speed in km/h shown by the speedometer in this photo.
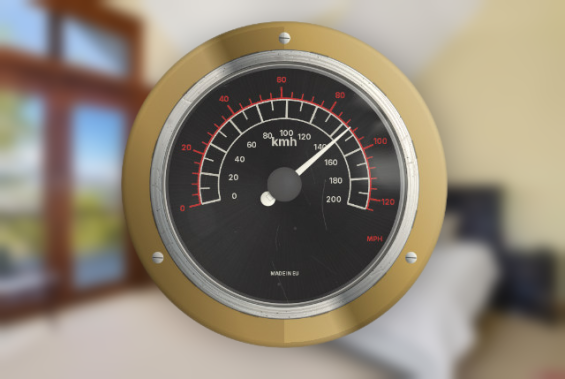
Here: 145 km/h
